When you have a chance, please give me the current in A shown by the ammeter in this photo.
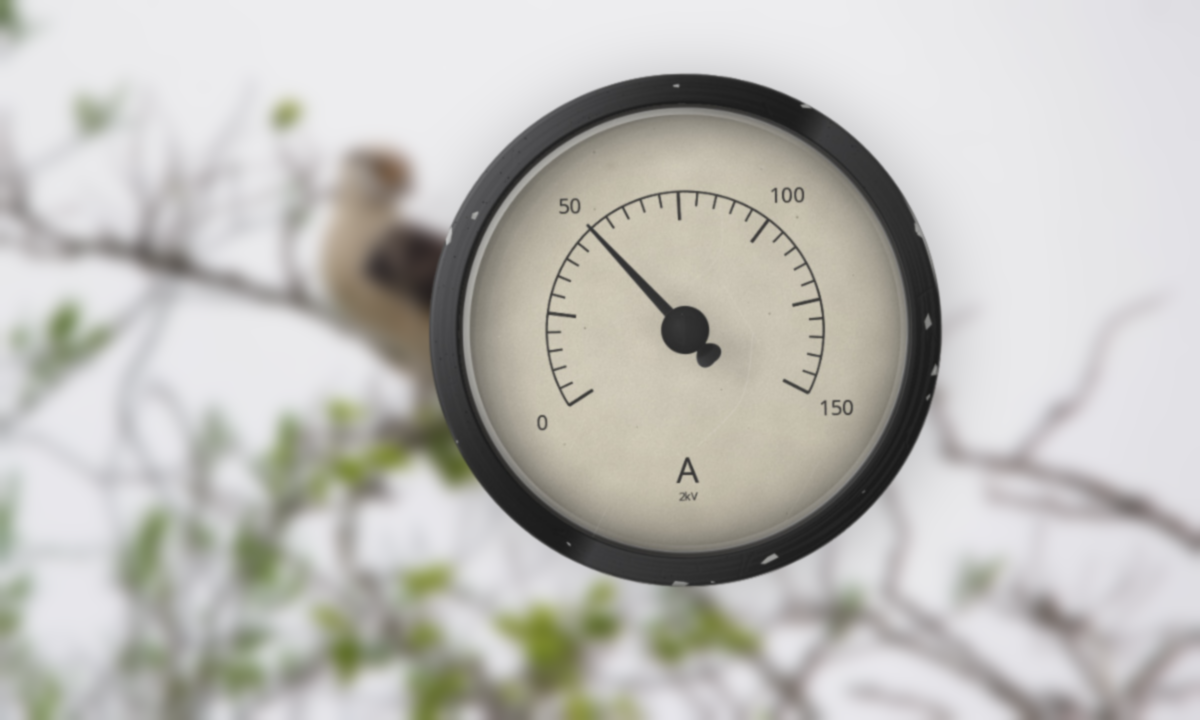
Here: 50 A
